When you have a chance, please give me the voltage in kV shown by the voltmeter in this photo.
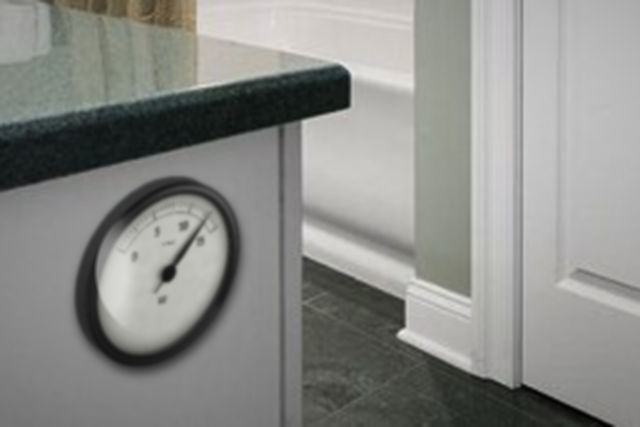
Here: 12.5 kV
